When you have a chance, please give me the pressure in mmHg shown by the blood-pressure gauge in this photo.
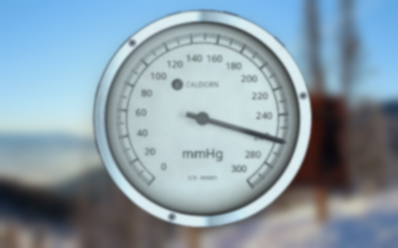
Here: 260 mmHg
